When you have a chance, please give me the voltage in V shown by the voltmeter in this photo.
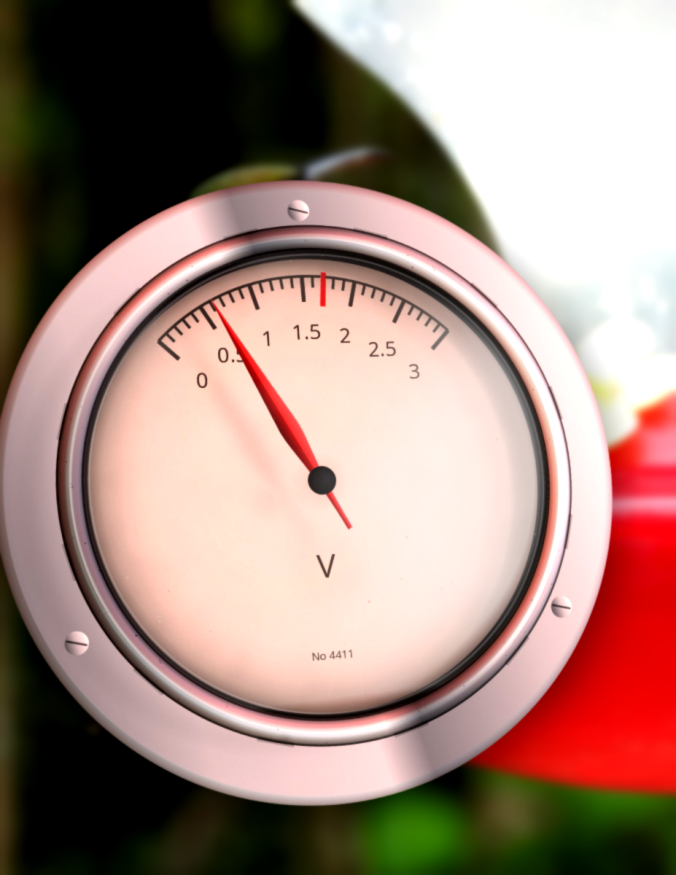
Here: 0.6 V
